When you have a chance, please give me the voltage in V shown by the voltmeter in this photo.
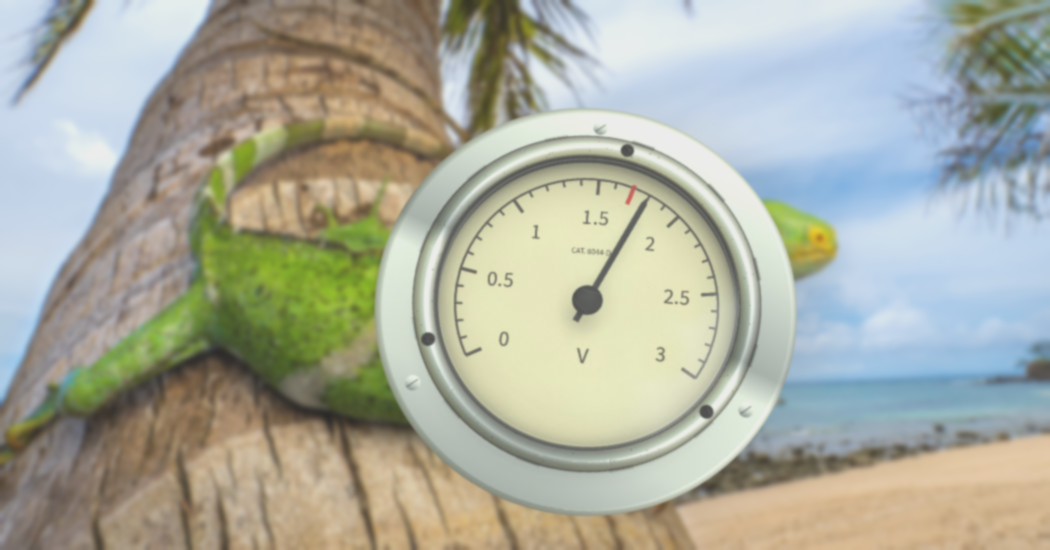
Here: 1.8 V
